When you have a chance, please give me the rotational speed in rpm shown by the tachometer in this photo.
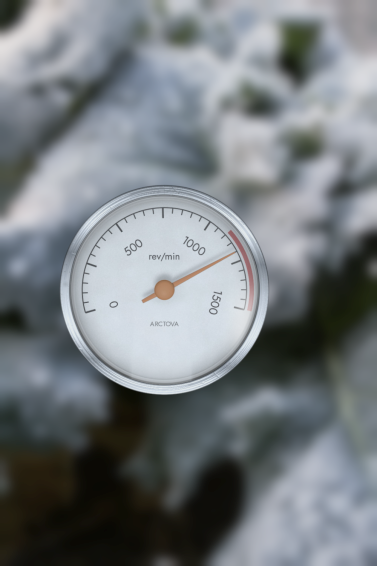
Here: 1200 rpm
